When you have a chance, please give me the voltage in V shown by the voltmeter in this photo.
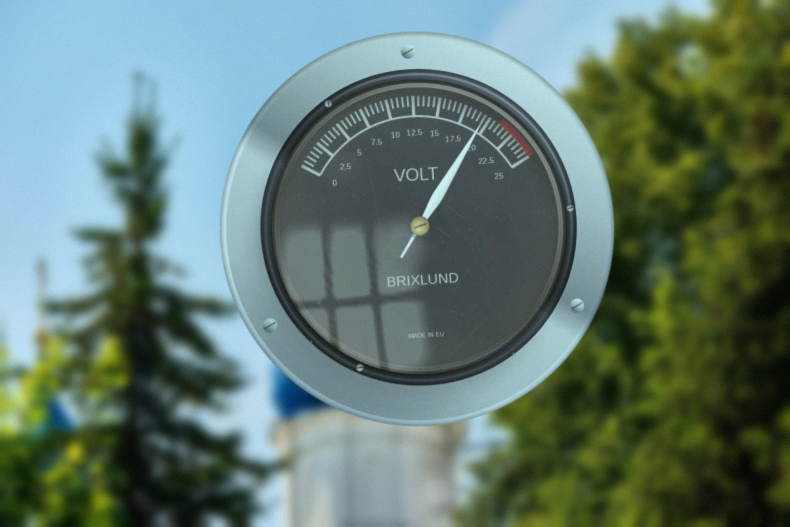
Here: 19.5 V
